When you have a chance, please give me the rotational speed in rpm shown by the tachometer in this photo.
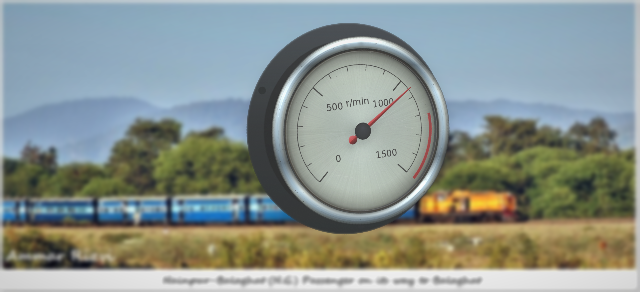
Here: 1050 rpm
